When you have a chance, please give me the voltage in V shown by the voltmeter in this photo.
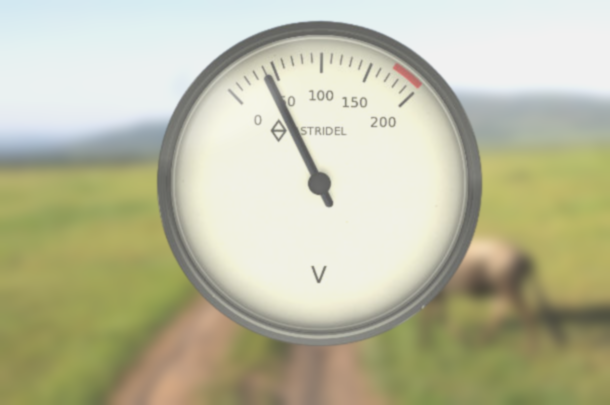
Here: 40 V
